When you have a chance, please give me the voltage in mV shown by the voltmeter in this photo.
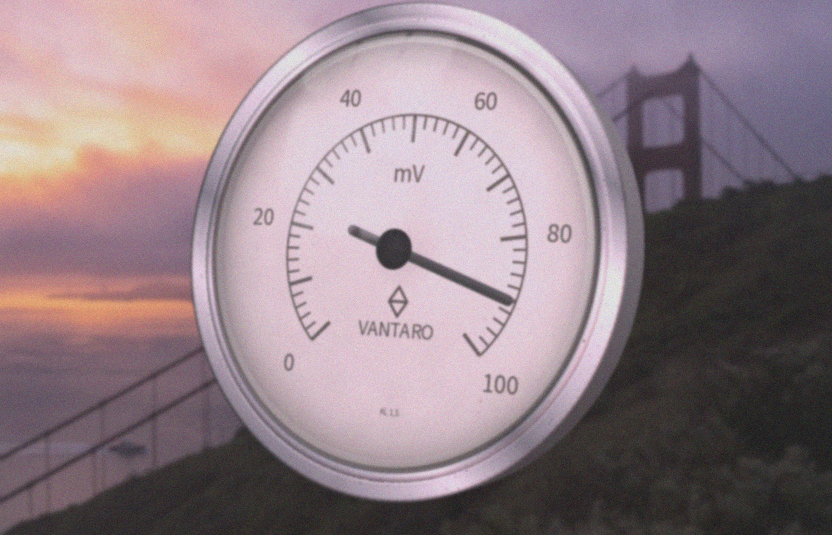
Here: 90 mV
